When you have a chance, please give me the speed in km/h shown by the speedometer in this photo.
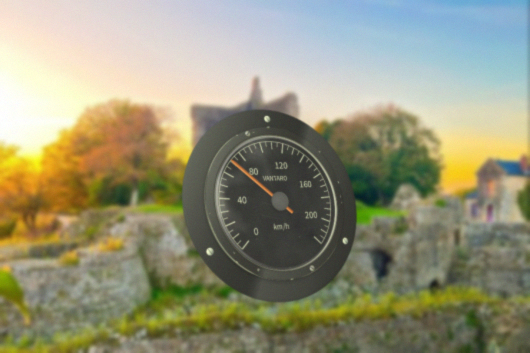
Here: 70 km/h
